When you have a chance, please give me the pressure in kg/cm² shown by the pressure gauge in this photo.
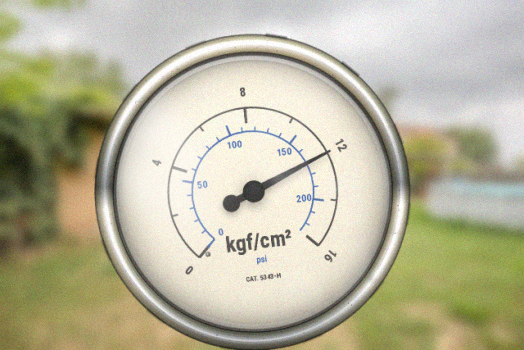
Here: 12 kg/cm²
